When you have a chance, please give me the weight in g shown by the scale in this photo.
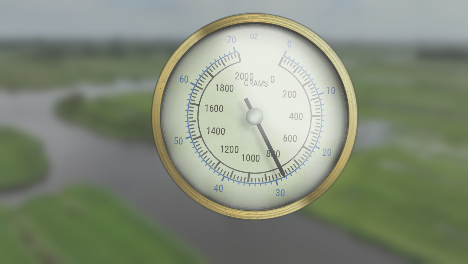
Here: 800 g
